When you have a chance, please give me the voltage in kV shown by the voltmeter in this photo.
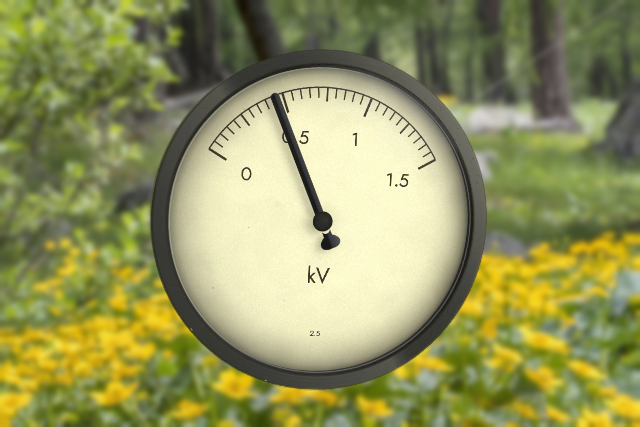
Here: 0.45 kV
